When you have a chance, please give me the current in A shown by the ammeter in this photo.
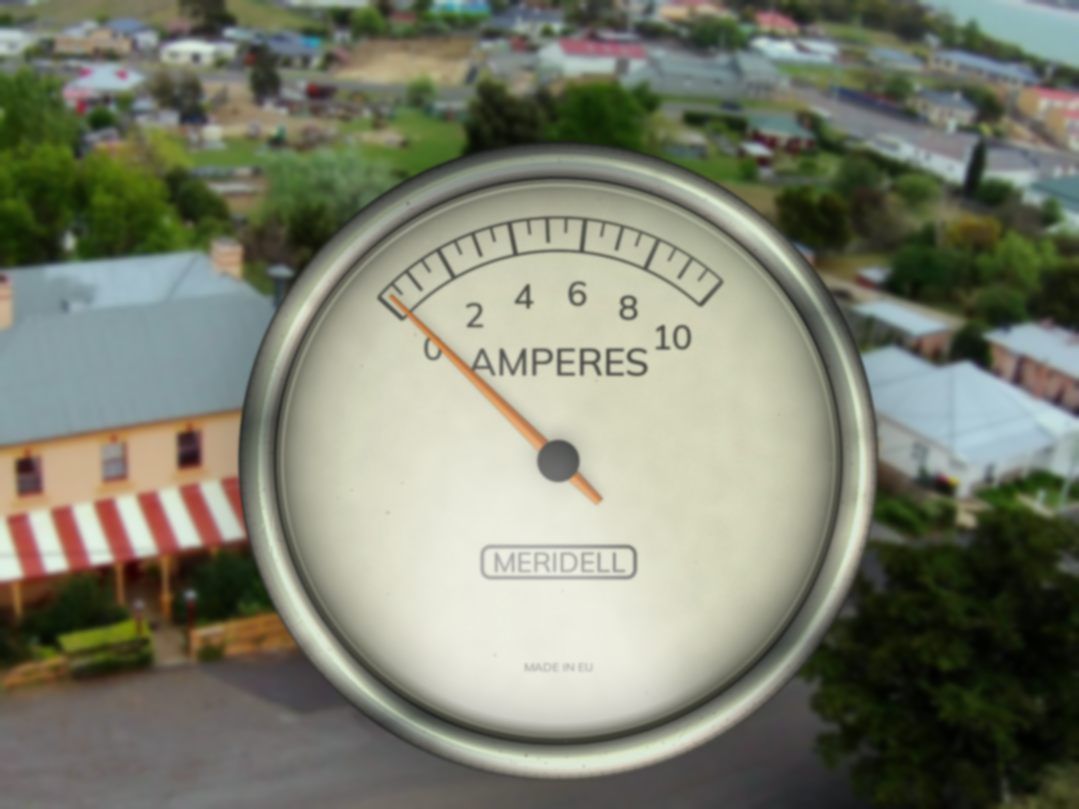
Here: 0.25 A
